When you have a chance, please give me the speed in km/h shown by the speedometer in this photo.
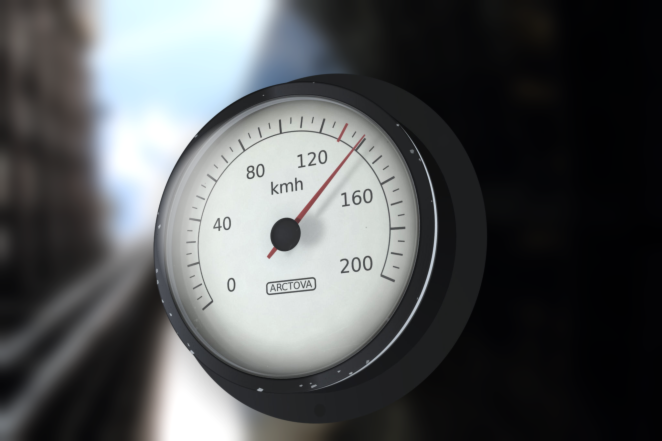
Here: 140 km/h
